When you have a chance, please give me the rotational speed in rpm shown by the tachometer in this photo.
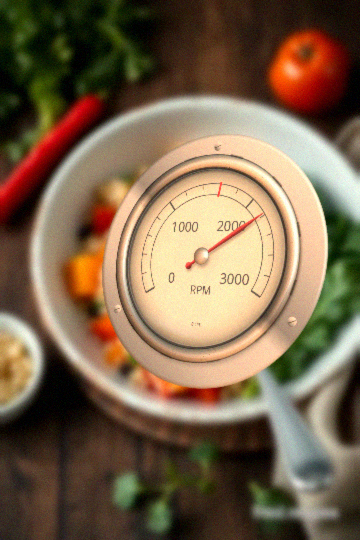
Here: 2200 rpm
